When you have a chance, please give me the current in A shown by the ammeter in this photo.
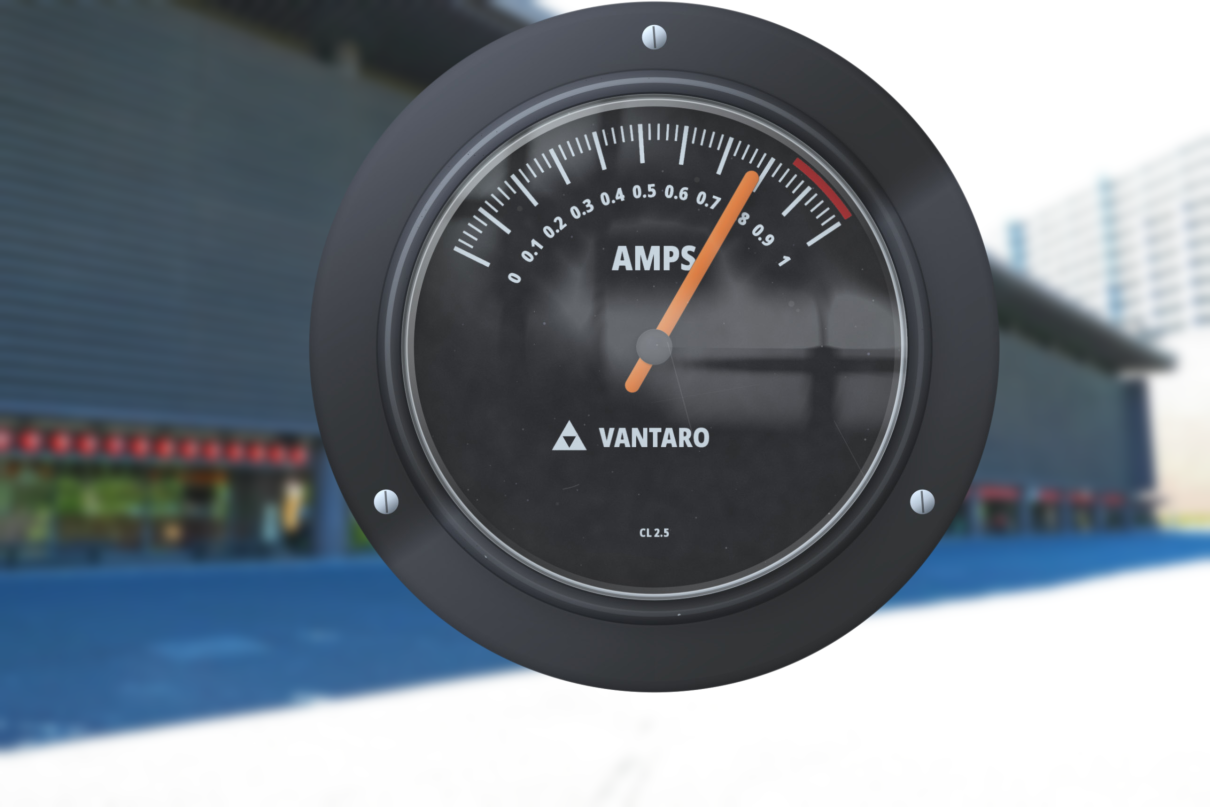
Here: 0.78 A
